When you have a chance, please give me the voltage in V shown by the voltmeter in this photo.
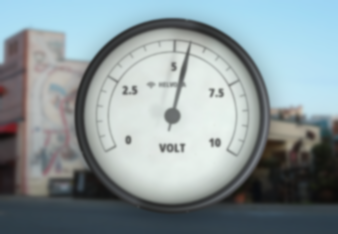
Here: 5.5 V
